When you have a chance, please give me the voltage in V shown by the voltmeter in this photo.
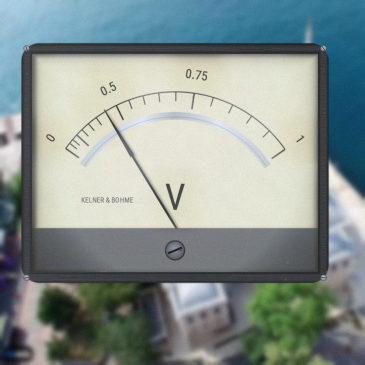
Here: 0.45 V
